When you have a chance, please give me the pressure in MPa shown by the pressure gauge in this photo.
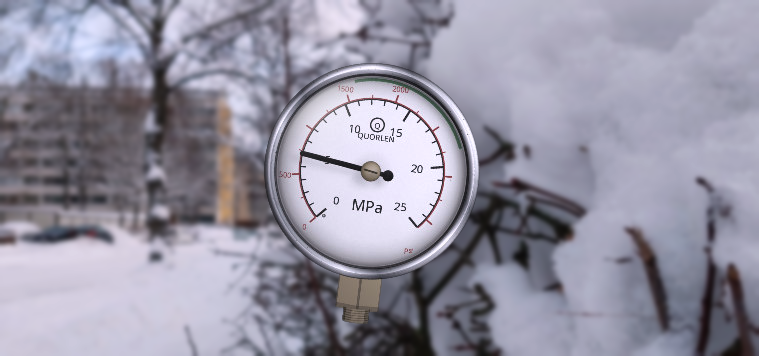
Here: 5 MPa
